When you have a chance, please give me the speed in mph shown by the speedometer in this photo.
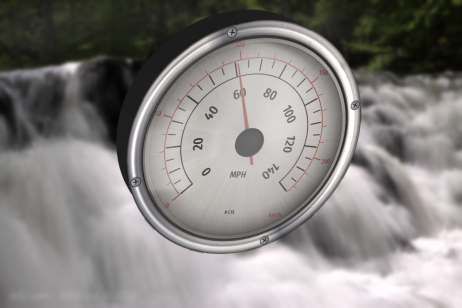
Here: 60 mph
